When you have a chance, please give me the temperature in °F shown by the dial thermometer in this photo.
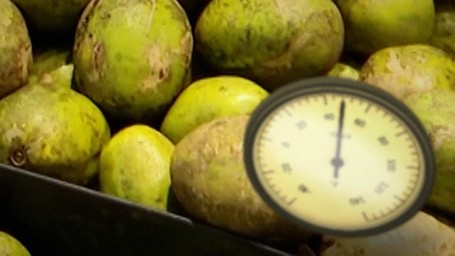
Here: 48 °F
